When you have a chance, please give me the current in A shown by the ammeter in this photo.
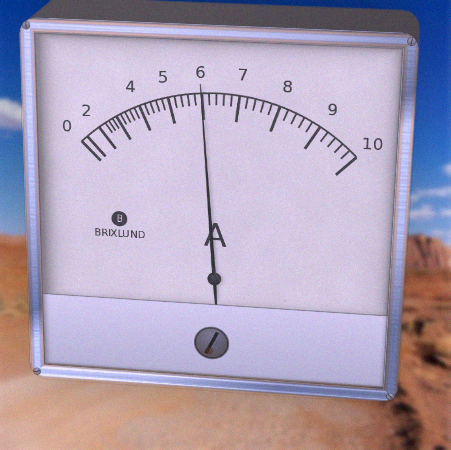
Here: 6 A
